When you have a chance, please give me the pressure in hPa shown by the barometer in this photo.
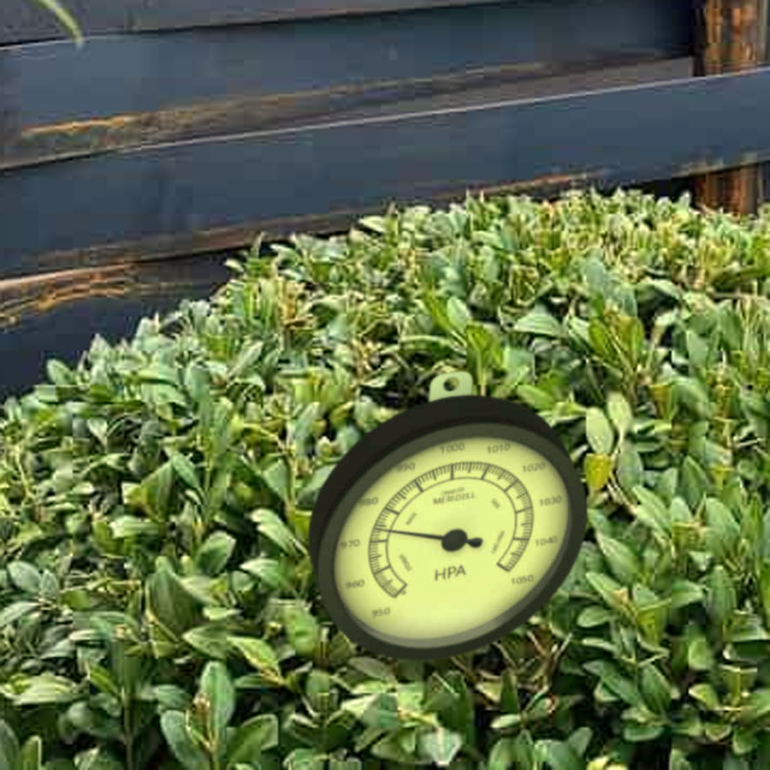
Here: 975 hPa
